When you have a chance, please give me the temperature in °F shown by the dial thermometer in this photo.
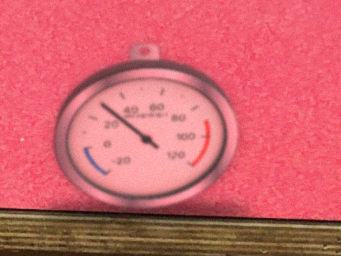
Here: 30 °F
